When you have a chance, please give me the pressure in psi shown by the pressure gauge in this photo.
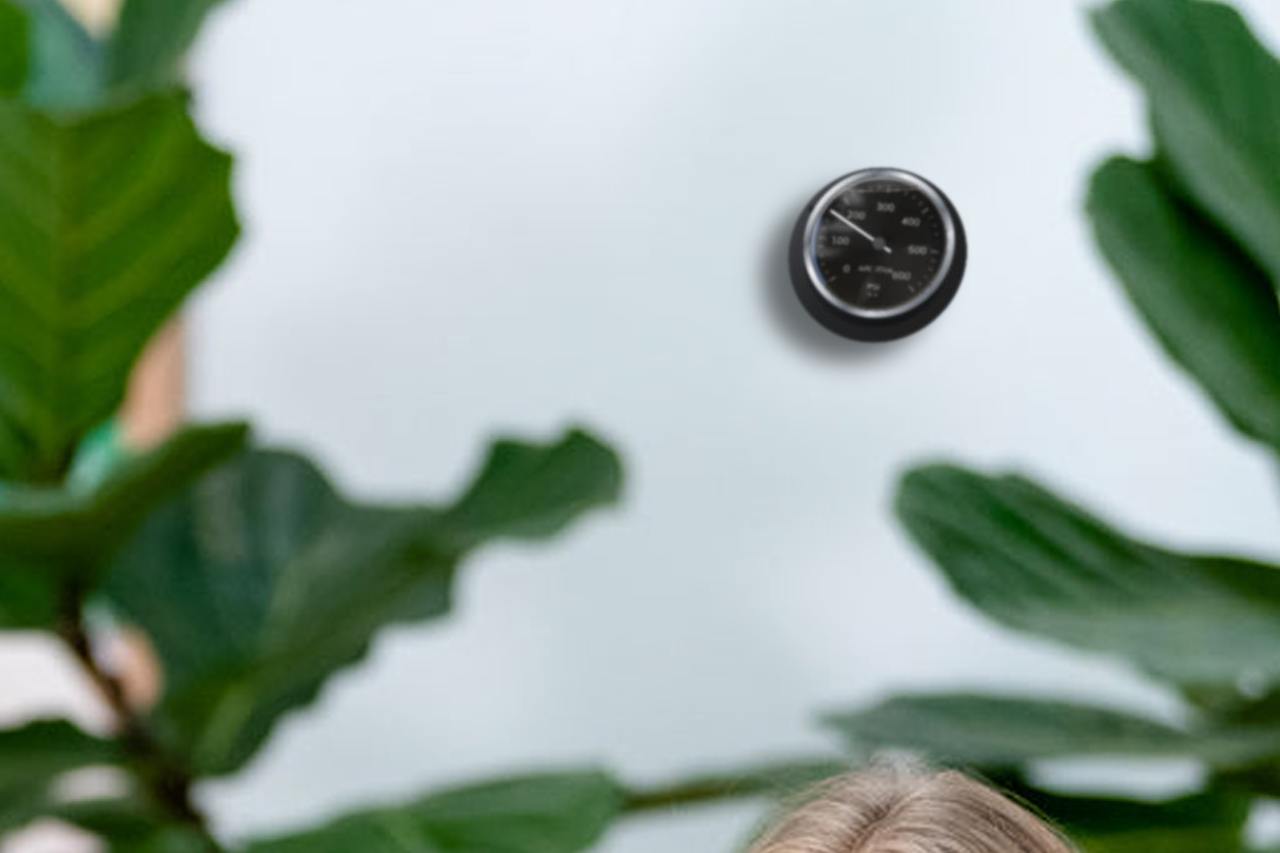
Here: 160 psi
